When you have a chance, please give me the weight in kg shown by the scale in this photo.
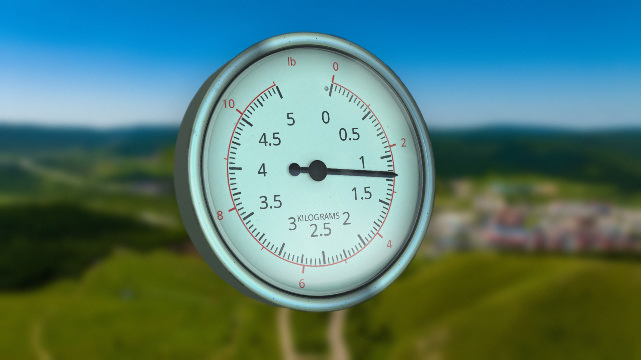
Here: 1.2 kg
